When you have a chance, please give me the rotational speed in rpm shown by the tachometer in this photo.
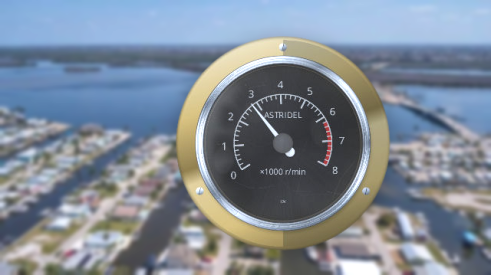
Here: 2800 rpm
